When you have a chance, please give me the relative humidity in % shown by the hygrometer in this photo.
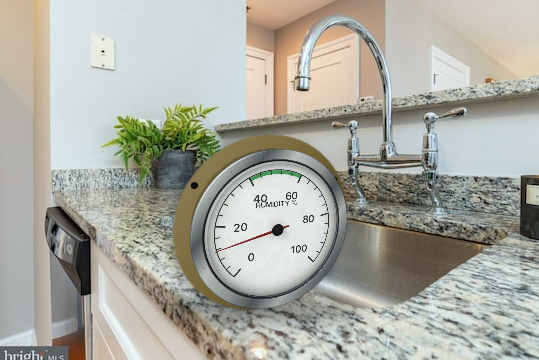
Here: 12 %
